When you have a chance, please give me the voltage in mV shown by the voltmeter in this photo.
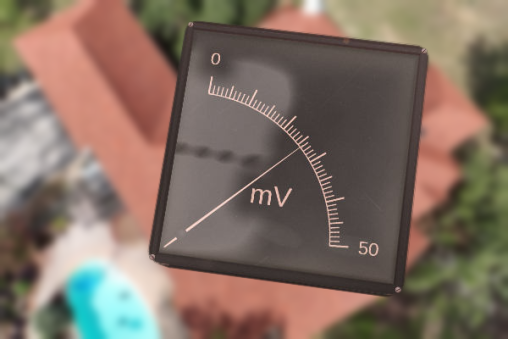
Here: 26 mV
